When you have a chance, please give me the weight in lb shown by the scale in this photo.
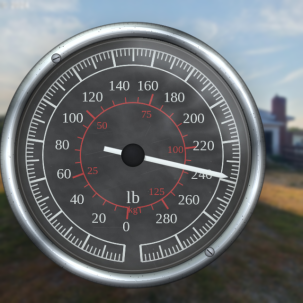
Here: 238 lb
